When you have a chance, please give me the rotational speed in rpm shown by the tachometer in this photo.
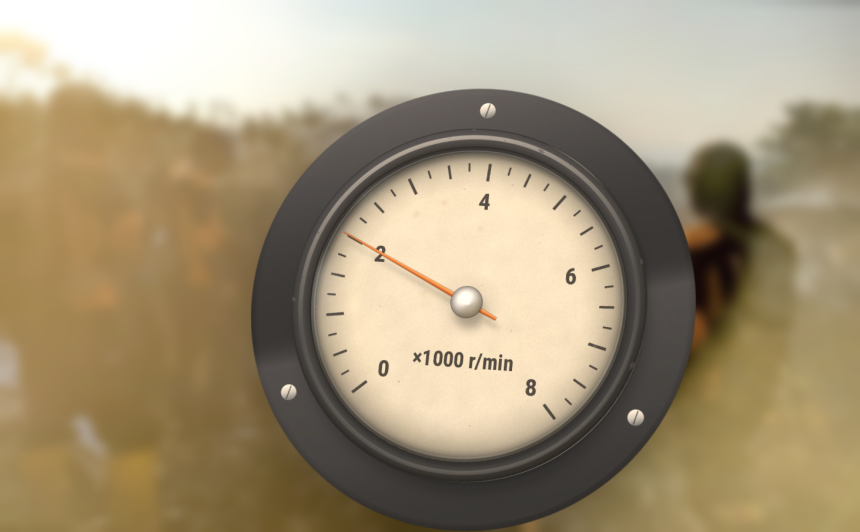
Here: 2000 rpm
